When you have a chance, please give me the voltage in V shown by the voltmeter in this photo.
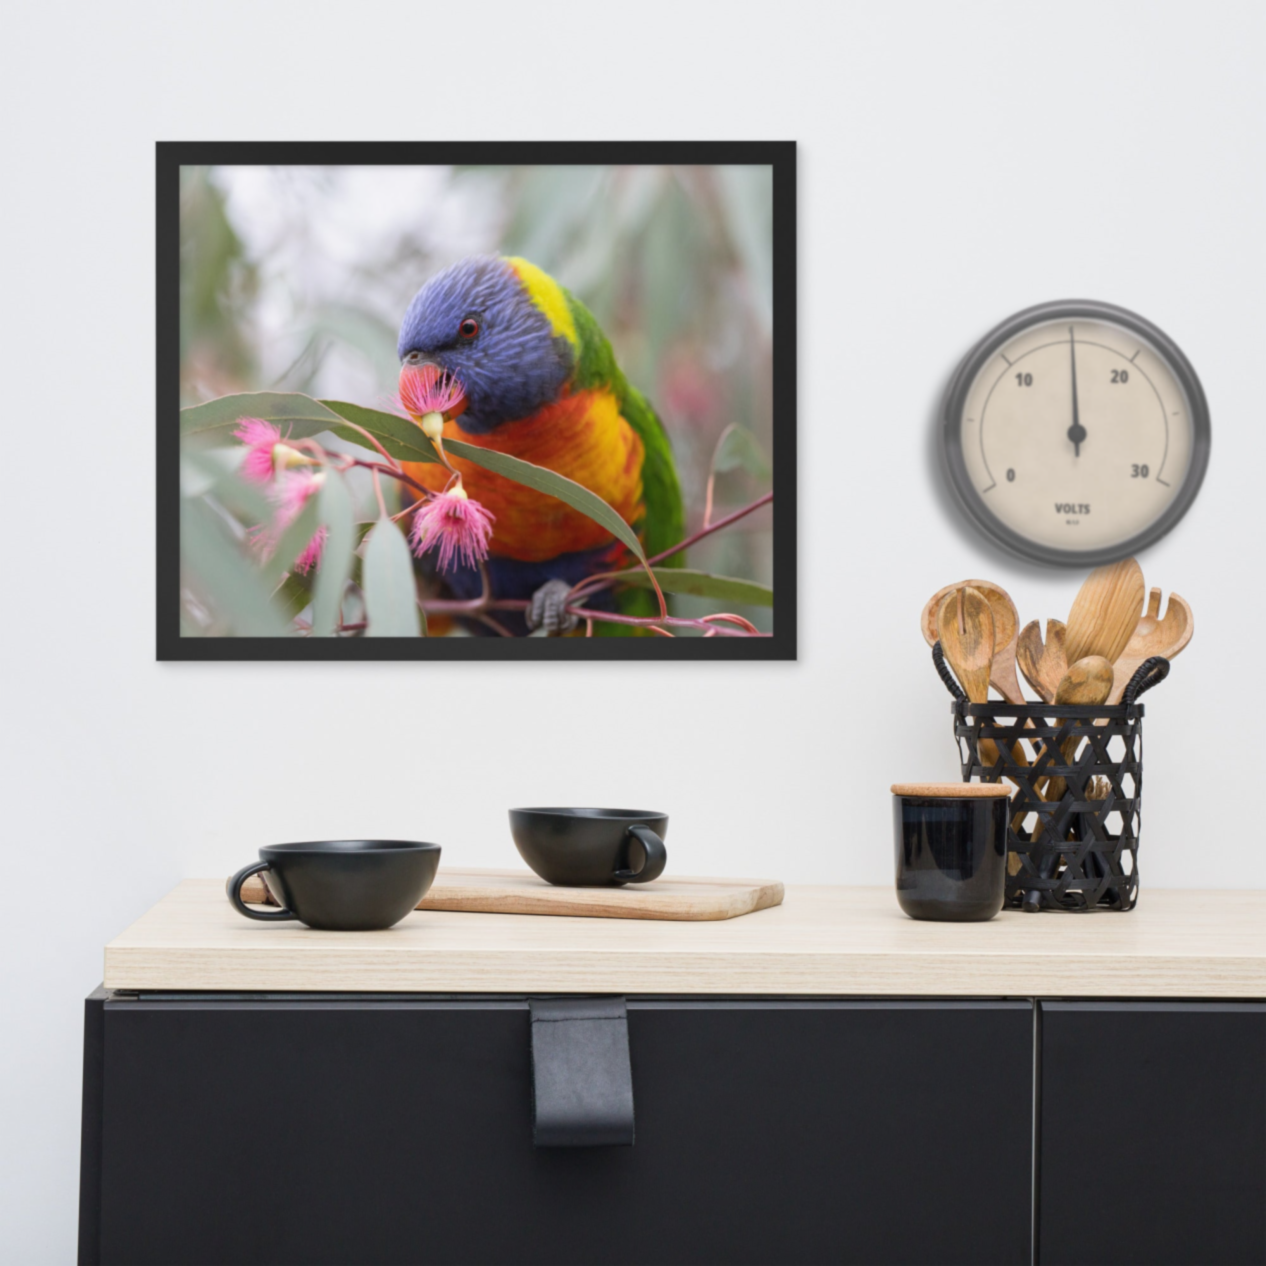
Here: 15 V
